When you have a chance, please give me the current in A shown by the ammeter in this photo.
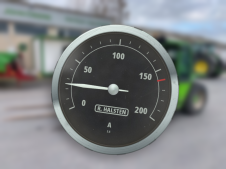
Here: 25 A
